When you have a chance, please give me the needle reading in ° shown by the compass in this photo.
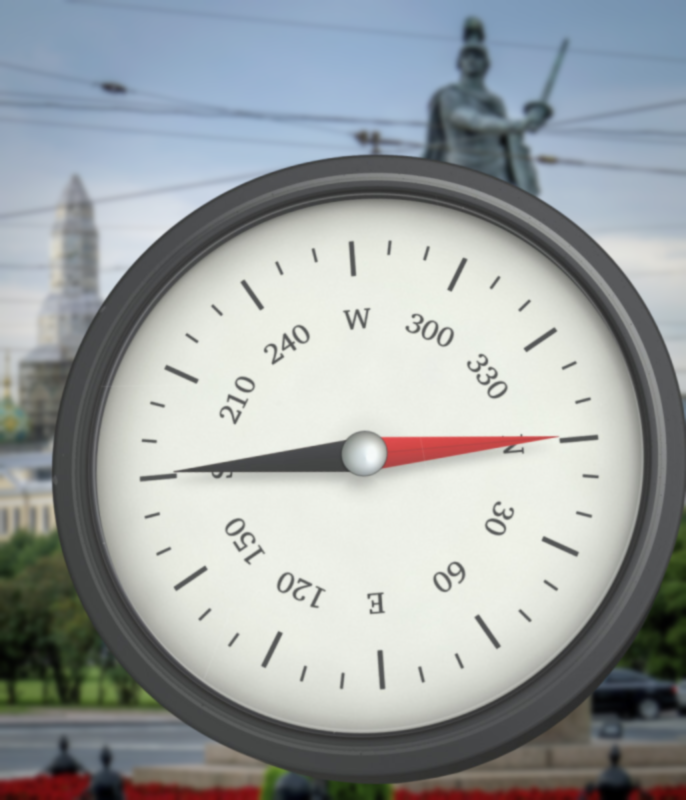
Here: 0 °
